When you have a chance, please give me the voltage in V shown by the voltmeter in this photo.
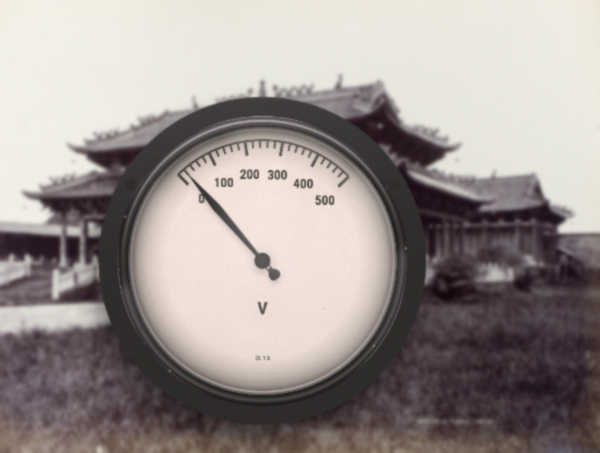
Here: 20 V
